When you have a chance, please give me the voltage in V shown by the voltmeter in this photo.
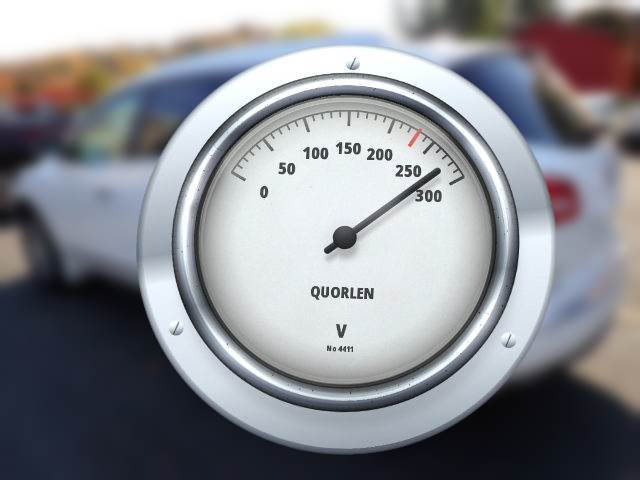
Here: 280 V
